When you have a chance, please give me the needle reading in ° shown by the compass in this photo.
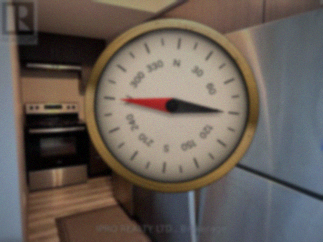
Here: 270 °
